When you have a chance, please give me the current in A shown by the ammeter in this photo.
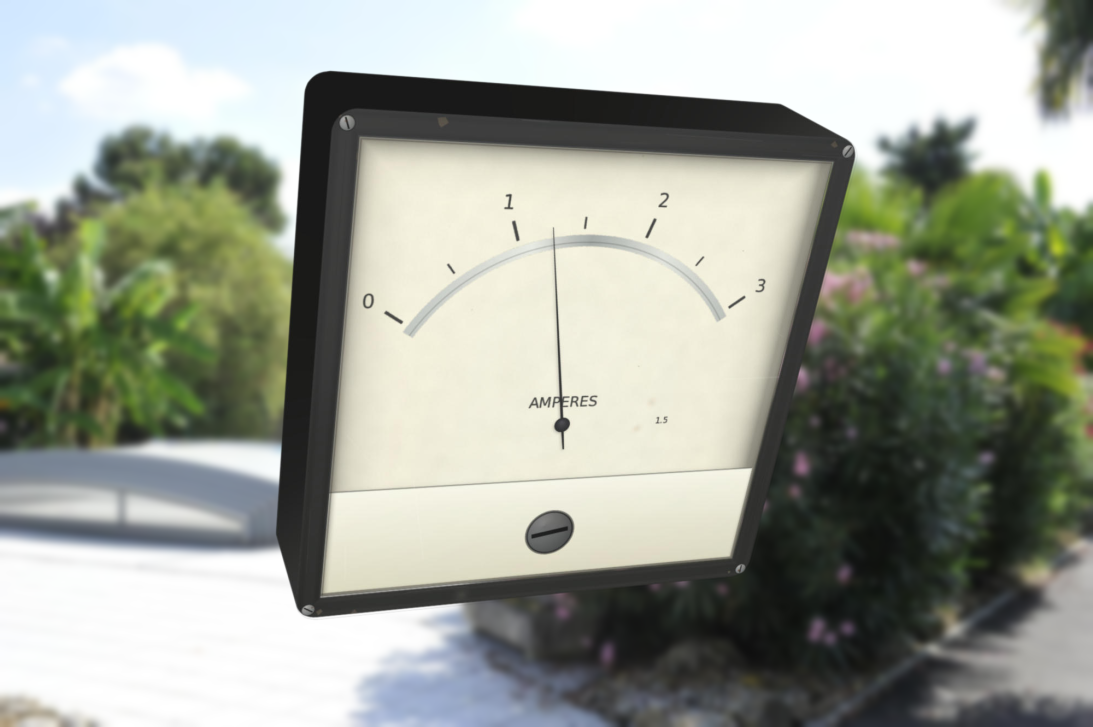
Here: 1.25 A
